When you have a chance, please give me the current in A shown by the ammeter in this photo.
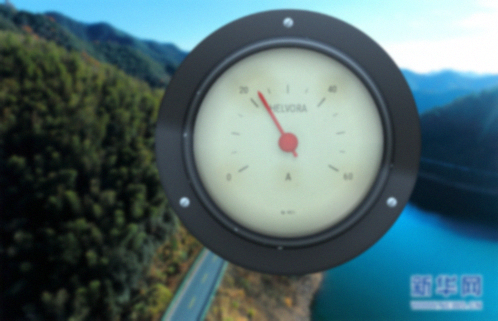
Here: 22.5 A
